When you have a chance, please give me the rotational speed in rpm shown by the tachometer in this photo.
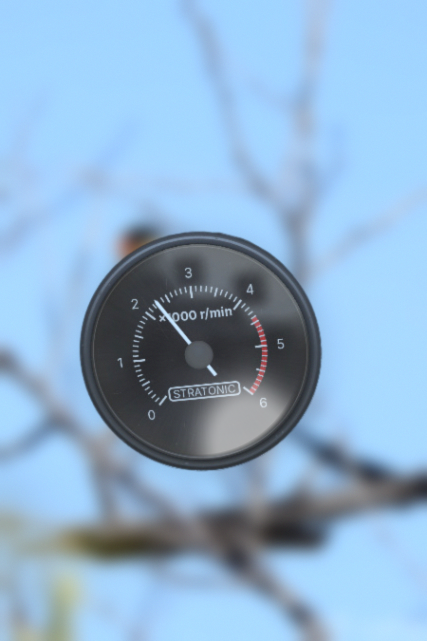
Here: 2300 rpm
